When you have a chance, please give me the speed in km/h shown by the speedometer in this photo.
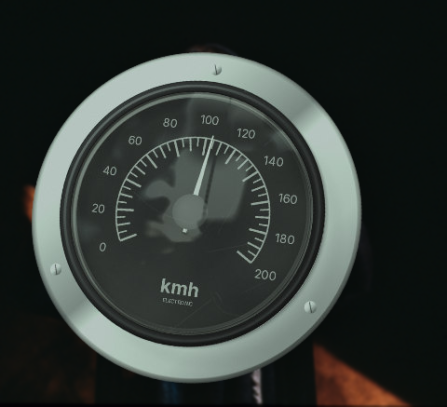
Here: 105 km/h
